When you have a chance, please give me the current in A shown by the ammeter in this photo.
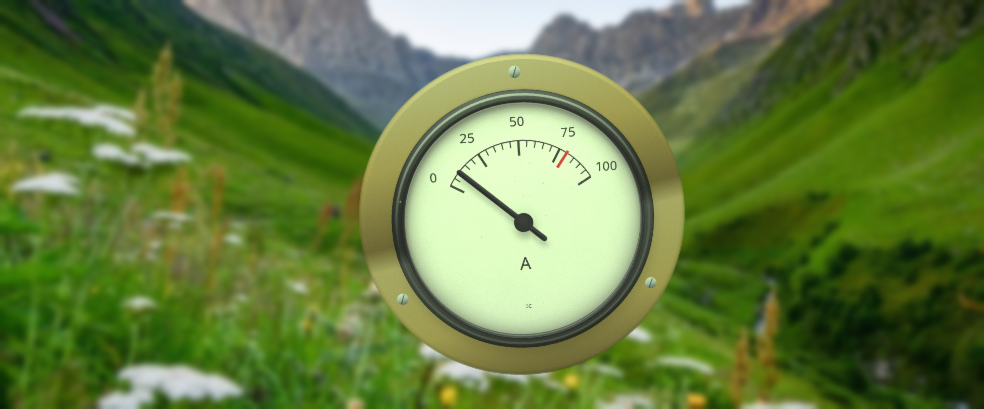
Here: 10 A
